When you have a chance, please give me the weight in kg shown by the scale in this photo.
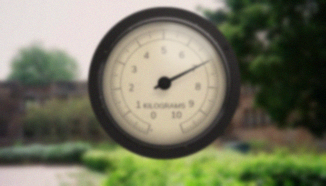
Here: 7 kg
